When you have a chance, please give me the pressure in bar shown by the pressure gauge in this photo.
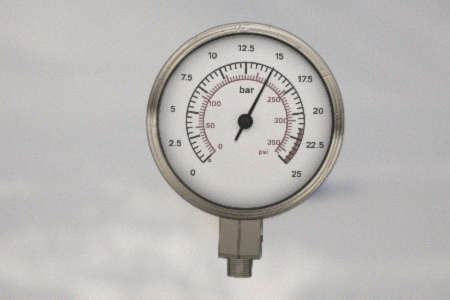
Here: 15 bar
